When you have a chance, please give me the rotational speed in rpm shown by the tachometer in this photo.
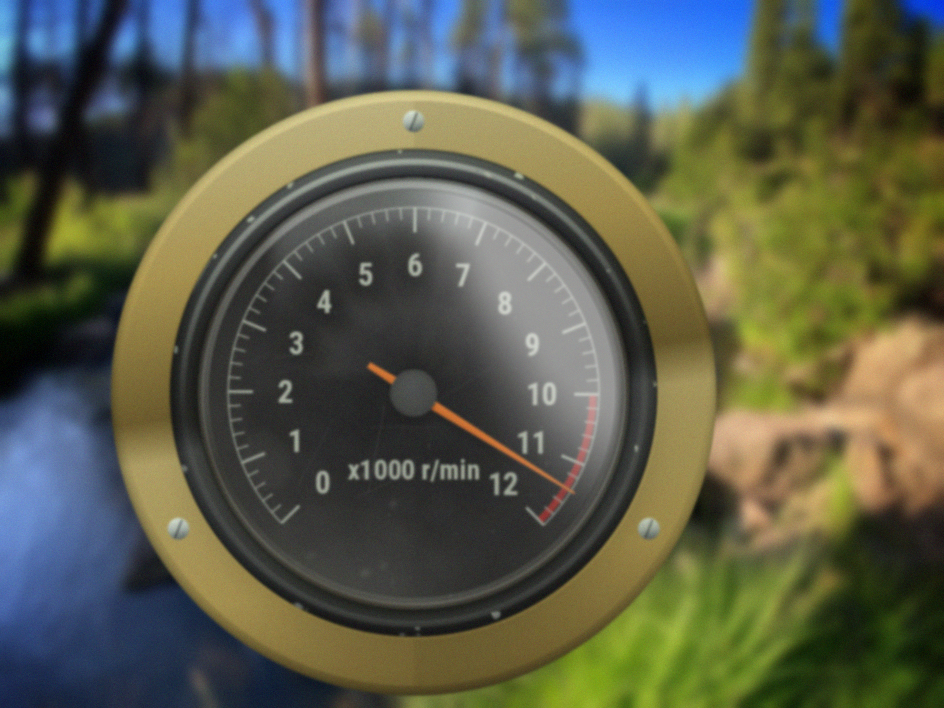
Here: 11400 rpm
